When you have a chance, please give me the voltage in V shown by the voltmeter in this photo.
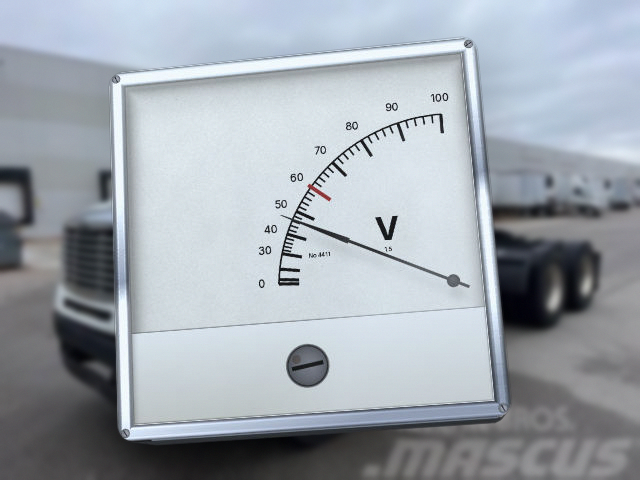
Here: 46 V
